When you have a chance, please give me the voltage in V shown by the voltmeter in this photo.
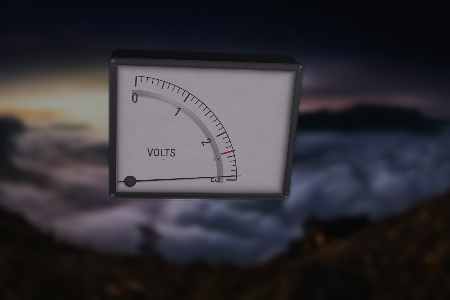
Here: 2.9 V
